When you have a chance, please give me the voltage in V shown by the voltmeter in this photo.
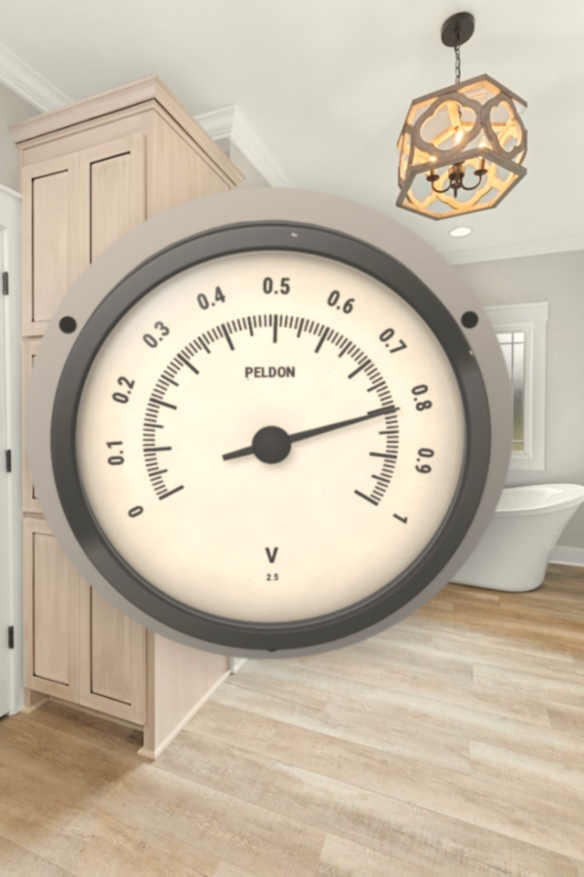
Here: 0.8 V
